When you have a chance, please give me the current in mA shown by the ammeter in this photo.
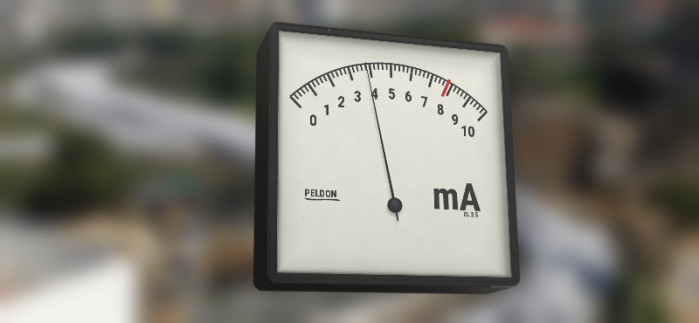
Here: 3.8 mA
